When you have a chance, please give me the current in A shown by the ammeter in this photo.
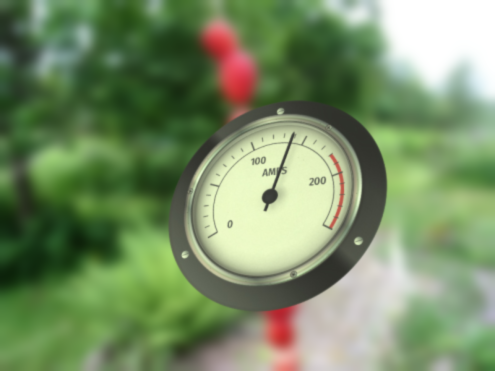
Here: 140 A
